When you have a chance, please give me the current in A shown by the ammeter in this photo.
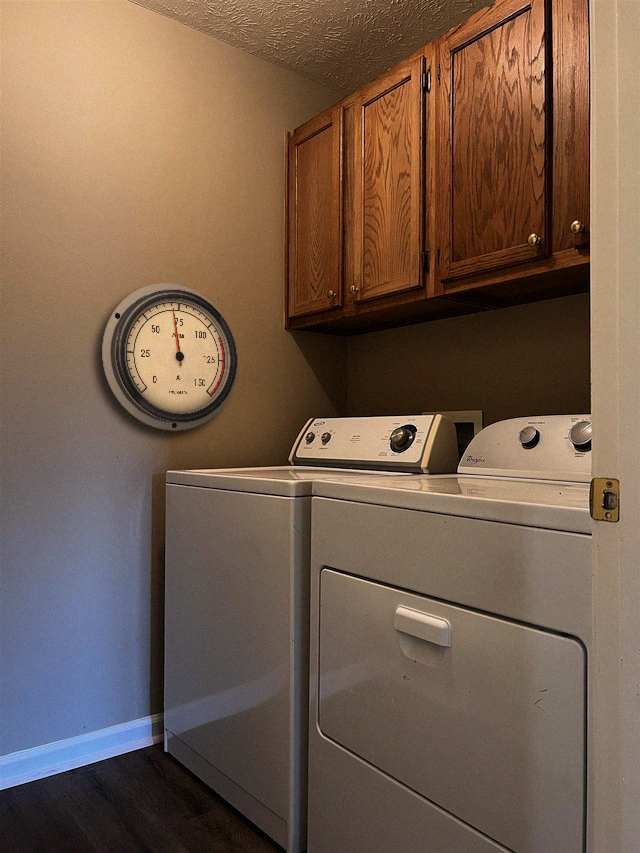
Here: 70 A
